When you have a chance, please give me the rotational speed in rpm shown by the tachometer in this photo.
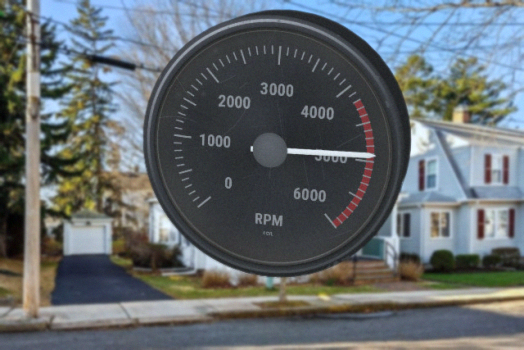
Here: 4900 rpm
